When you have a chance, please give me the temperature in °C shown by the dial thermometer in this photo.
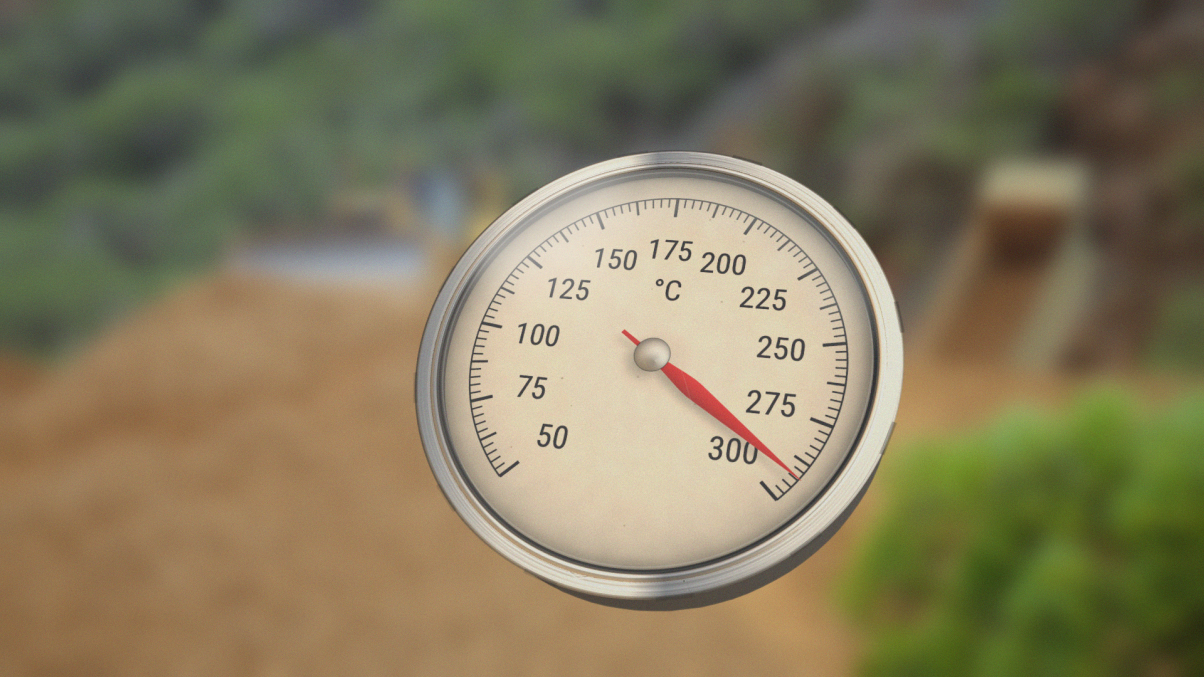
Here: 292.5 °C
